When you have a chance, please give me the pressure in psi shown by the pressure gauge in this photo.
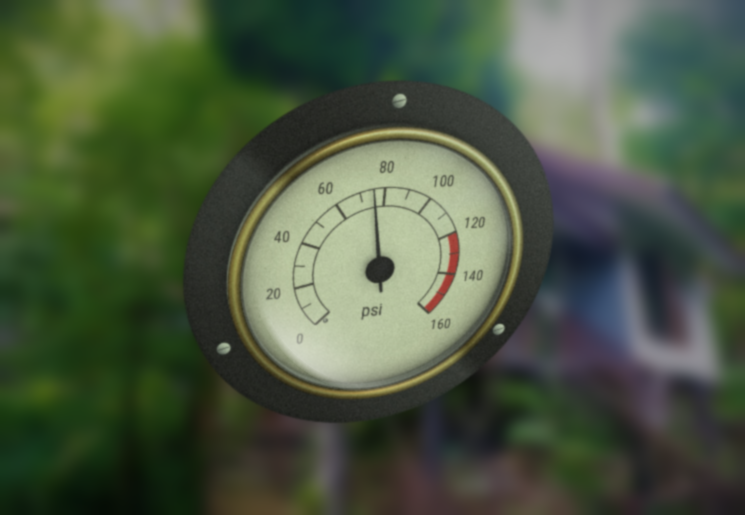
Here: 75 psi
